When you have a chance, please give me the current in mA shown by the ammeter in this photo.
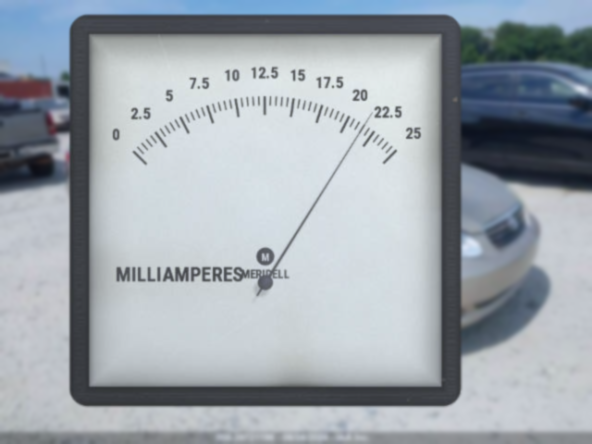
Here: 21.5 mA
